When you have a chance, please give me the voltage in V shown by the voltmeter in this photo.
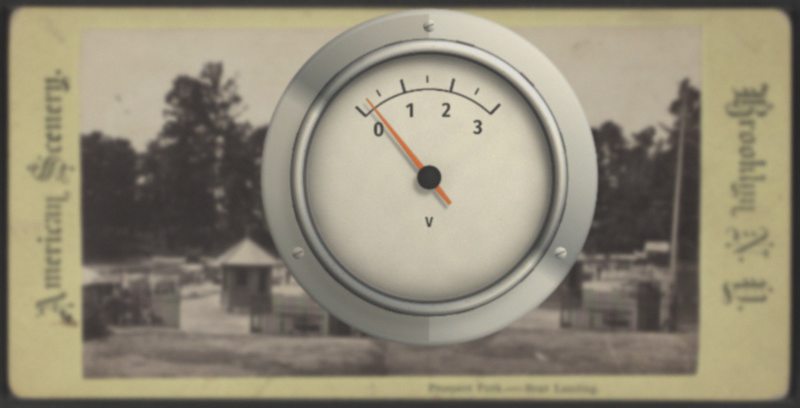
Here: 0.25 V
